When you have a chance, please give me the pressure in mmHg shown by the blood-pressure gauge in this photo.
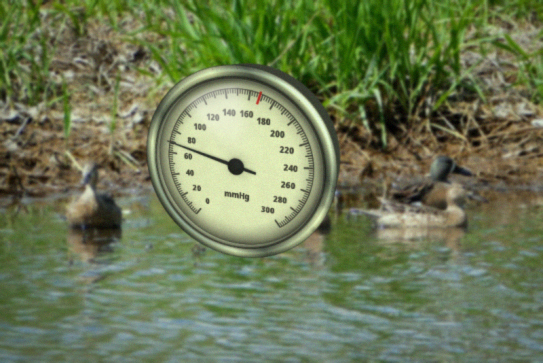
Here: 70 mmHg
